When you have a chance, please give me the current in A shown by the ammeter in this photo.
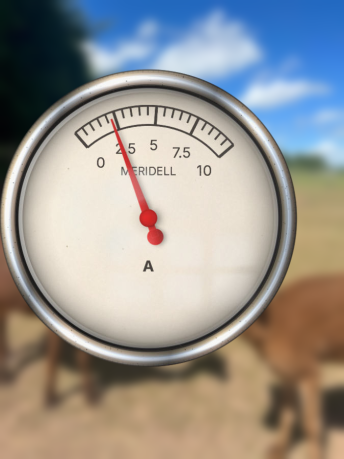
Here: 2.25 A
